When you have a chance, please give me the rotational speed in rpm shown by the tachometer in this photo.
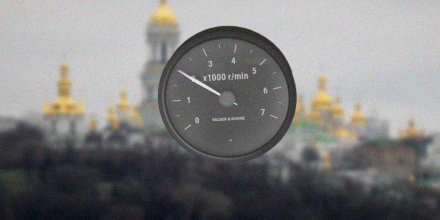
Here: 2000 rpm
